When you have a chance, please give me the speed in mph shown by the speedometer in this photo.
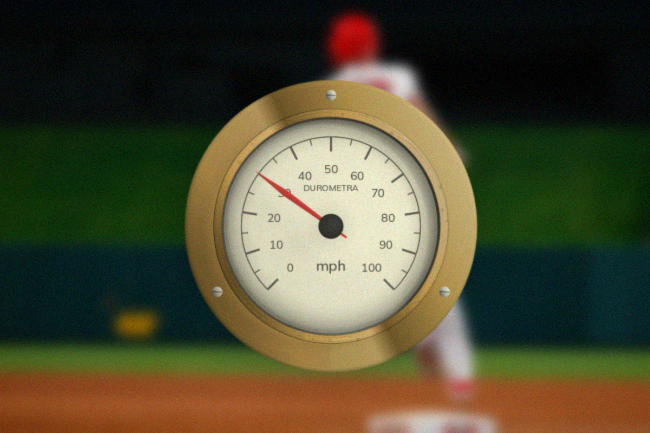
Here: 30 mph
